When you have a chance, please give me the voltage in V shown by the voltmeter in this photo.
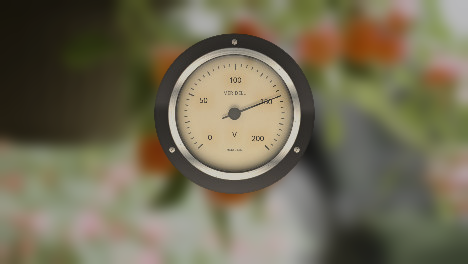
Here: 150 V
